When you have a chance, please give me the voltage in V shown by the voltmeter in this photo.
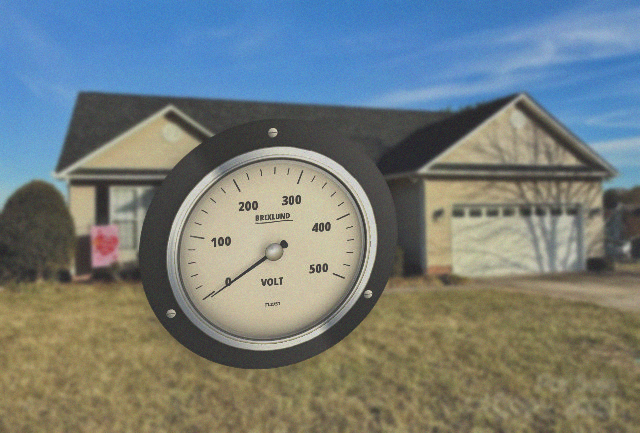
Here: 0 V
